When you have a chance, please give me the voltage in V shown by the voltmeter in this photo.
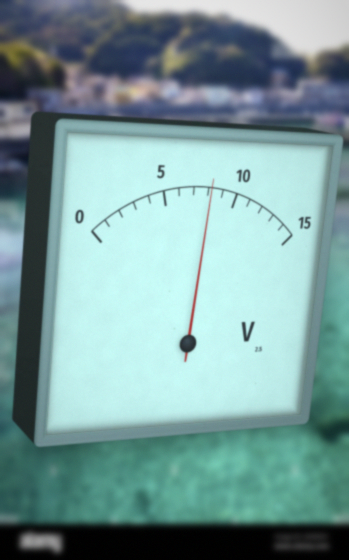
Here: 8 V
